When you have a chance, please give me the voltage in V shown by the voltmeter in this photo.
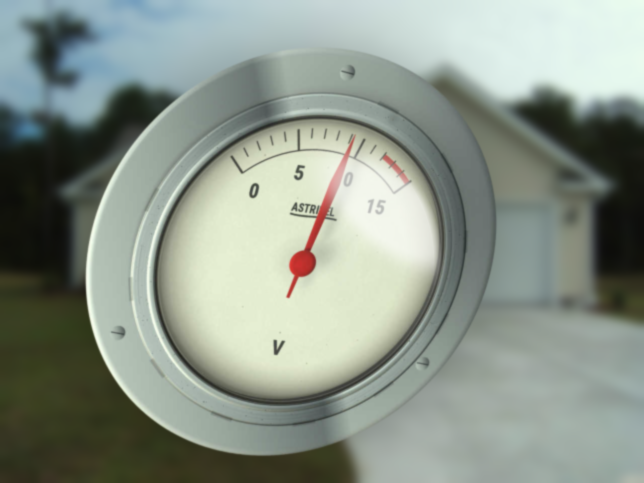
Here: 9 V
